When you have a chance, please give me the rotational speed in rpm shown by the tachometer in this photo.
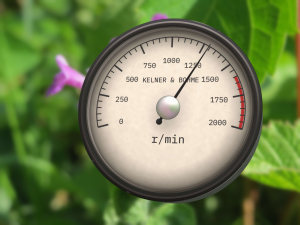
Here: 1300 rpm
